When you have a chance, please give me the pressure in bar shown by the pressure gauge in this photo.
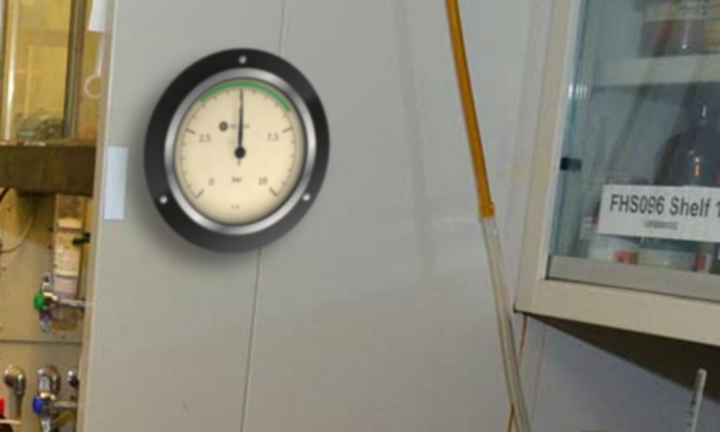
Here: 5 bar
